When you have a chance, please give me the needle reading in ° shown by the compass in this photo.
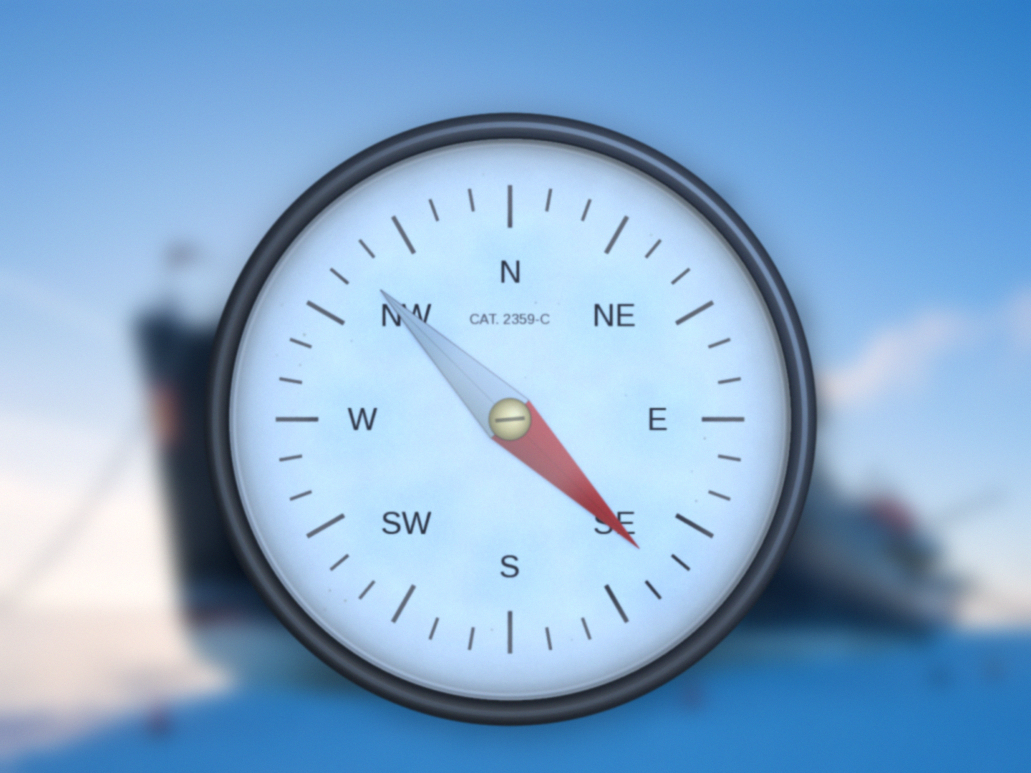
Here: 135 °
